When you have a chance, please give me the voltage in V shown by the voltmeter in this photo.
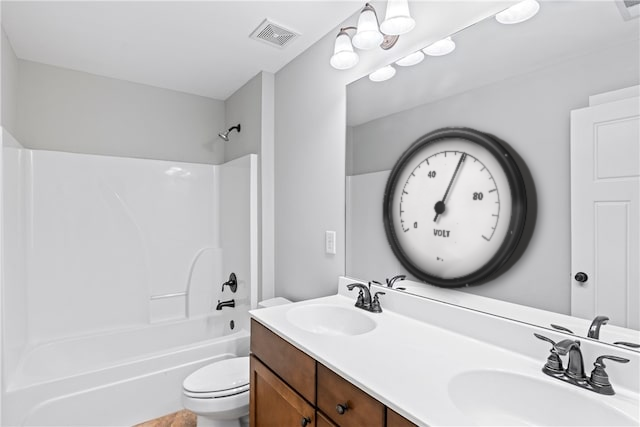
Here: 60 V
